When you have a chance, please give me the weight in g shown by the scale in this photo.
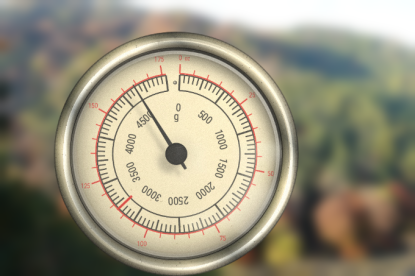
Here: 4650 g
